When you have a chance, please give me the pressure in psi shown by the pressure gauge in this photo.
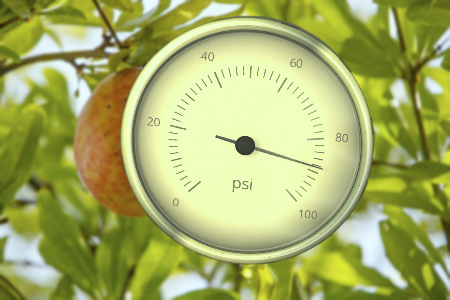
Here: 88 psi
